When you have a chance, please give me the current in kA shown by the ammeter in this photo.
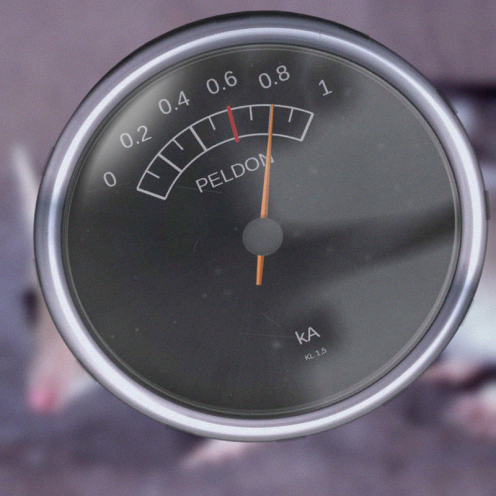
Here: 0.8 kA
